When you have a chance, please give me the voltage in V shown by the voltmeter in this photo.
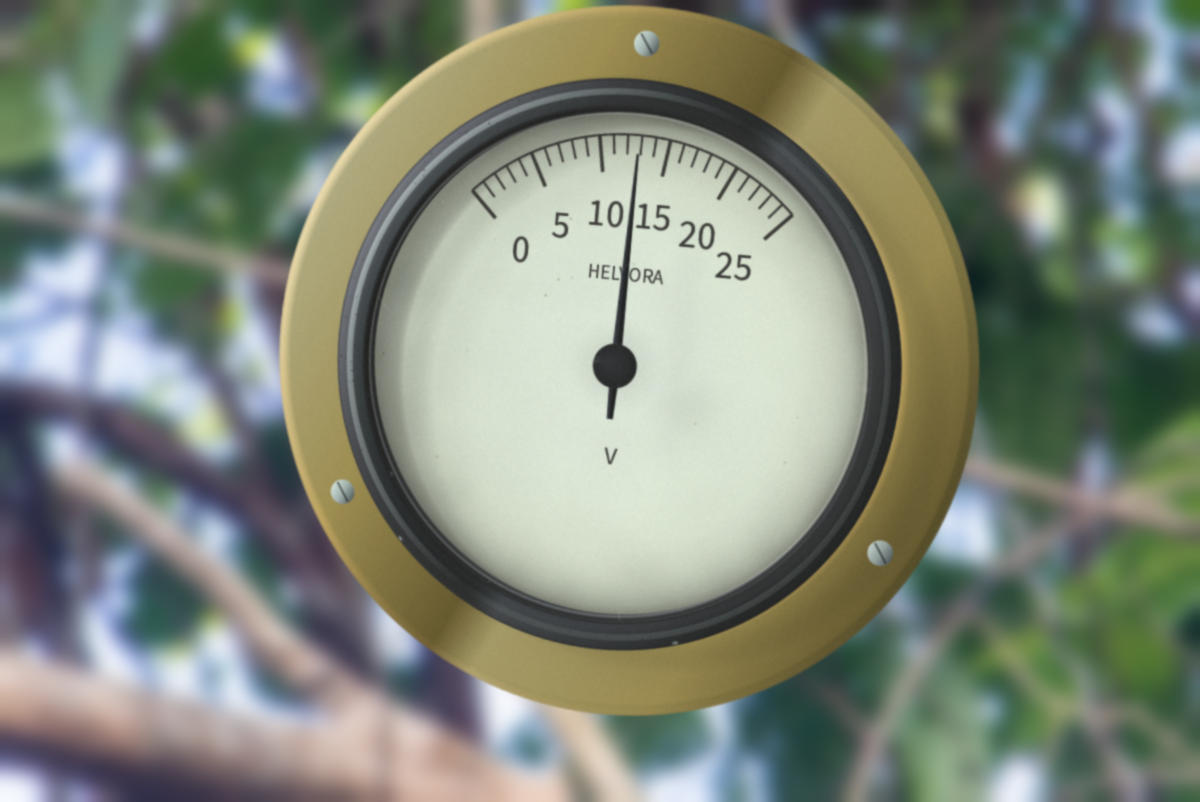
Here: 13 V
